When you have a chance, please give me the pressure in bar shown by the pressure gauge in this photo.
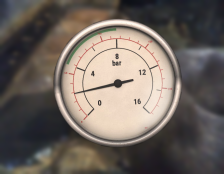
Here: 2 bar
